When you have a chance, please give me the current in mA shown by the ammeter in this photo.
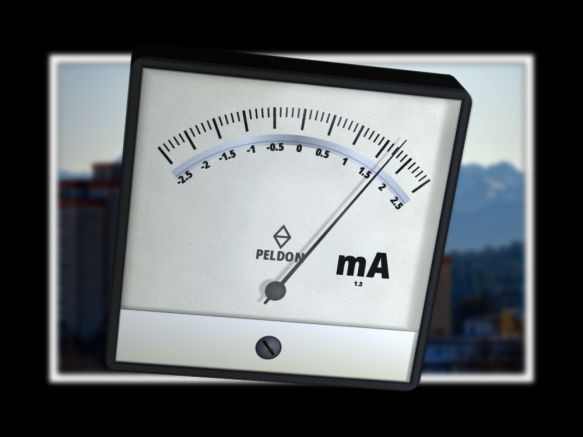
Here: 1.7 mA
